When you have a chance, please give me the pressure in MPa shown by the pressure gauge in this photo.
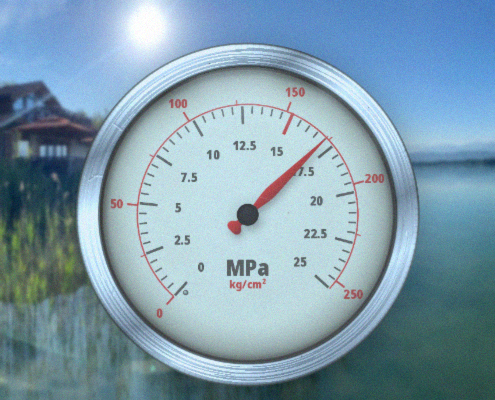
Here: 17 MPa
